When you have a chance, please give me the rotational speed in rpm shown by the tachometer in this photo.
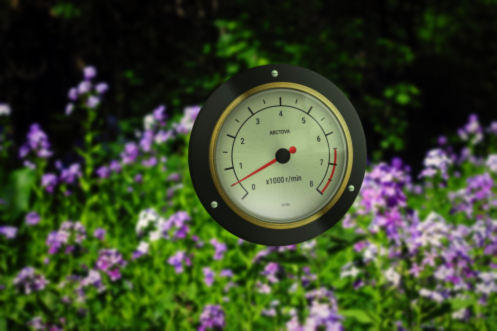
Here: 500 rpm
